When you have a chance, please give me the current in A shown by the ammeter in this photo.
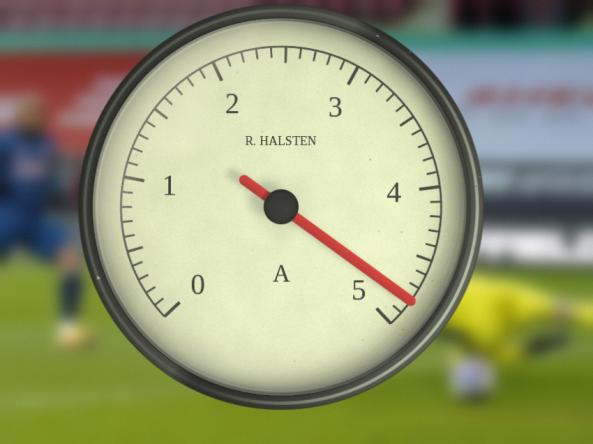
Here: 4.8 A
